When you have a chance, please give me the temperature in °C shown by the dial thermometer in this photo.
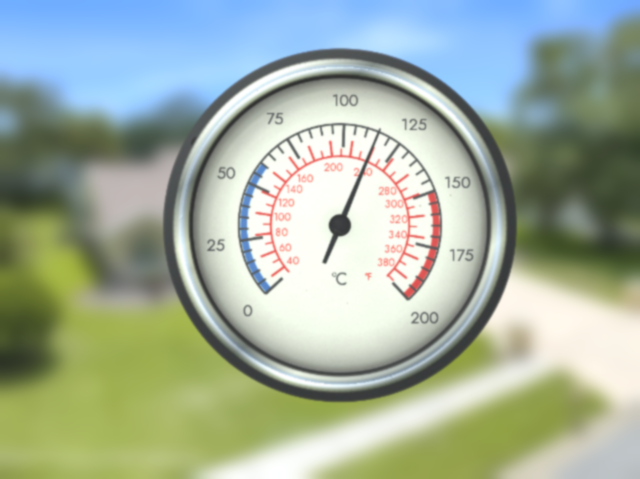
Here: 115 °C
